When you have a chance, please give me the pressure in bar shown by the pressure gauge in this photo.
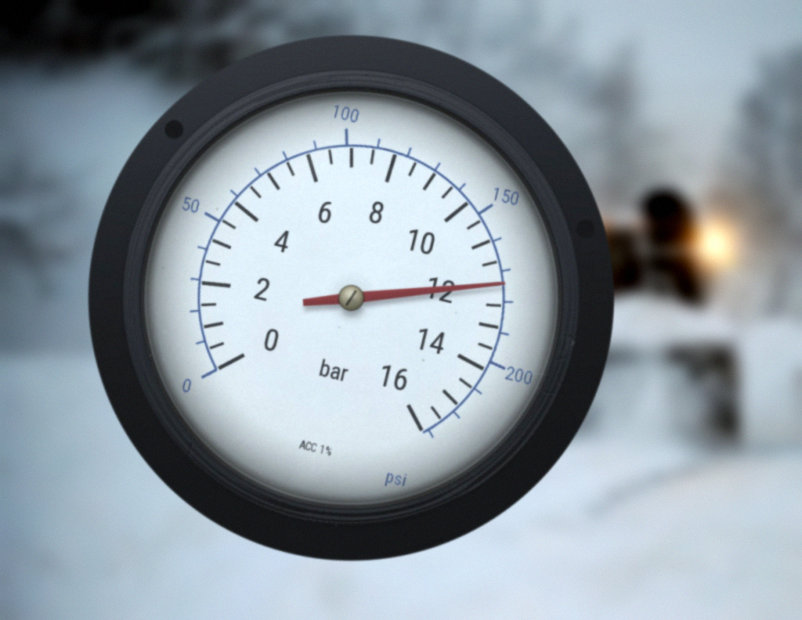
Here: 12 bar
